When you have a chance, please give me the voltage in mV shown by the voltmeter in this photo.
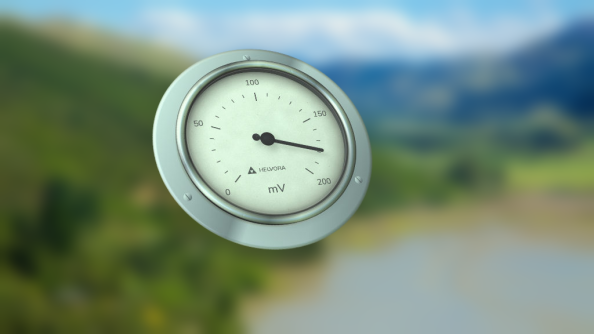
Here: 180 mV
